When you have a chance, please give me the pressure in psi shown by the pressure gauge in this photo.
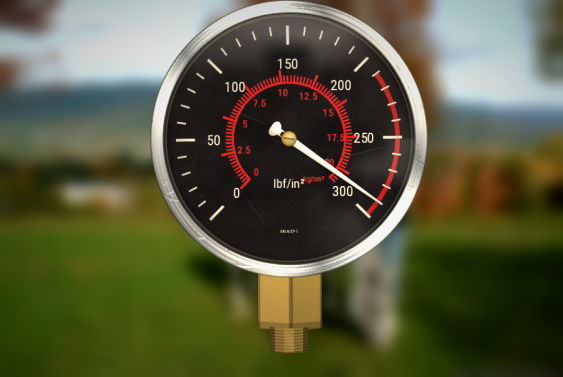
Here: 290 psi
